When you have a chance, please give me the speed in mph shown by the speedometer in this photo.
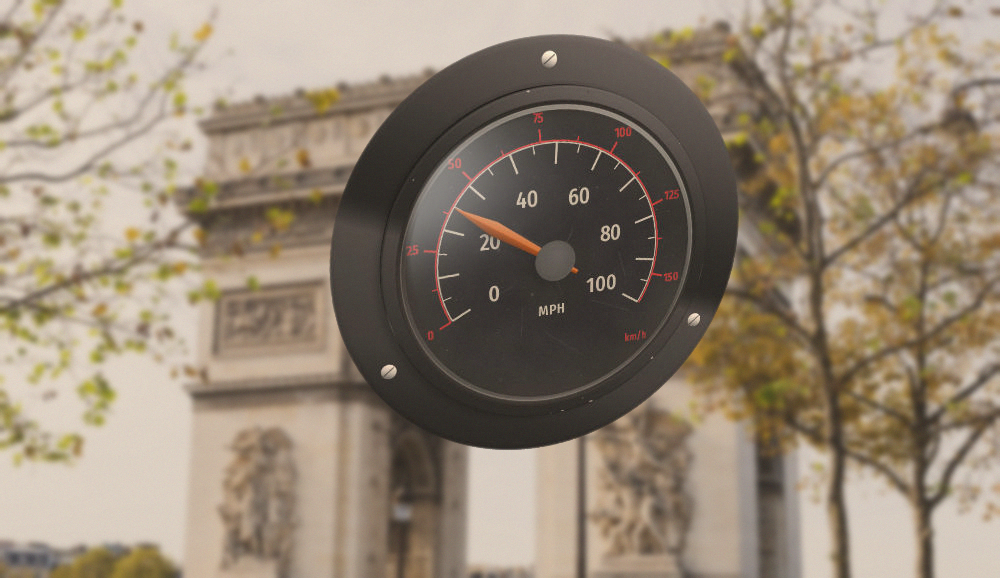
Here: 25 mph
